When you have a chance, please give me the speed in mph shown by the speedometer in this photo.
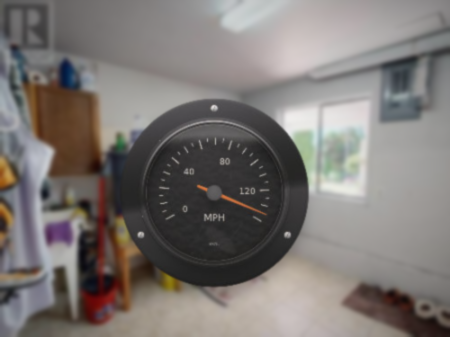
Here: 135 mph
